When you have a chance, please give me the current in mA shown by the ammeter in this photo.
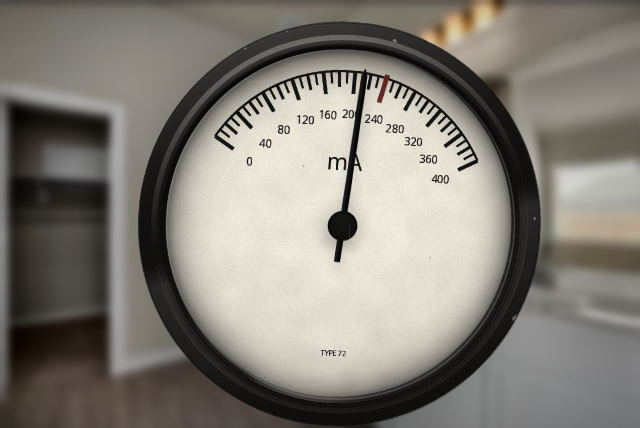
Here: 210 mA
